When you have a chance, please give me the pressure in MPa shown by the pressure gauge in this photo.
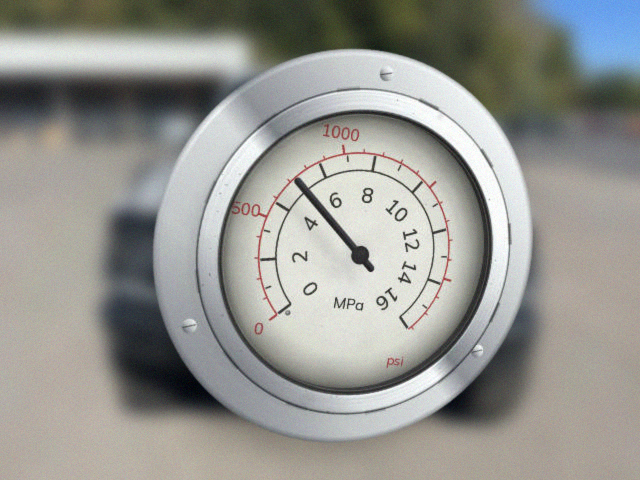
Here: 5 MPa
